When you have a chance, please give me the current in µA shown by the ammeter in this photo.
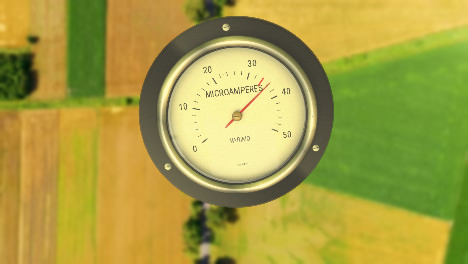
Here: 36 µA
